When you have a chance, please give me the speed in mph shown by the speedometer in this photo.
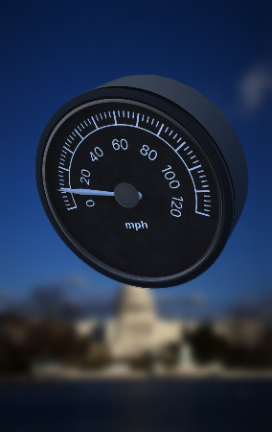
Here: 10 mph
